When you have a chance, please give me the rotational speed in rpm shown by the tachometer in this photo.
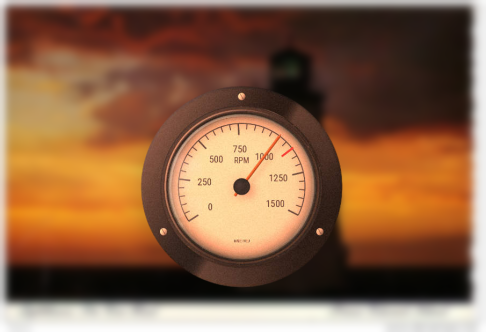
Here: 1000 rpm
